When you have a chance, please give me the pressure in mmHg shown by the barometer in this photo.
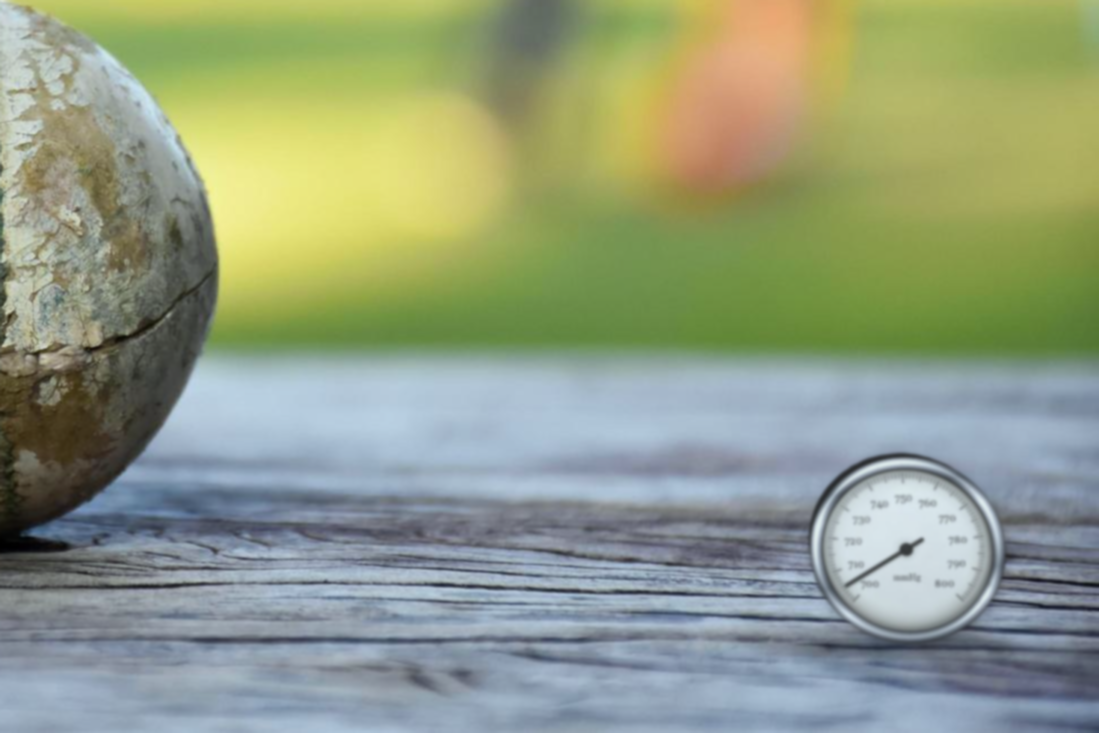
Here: 705 mmHg
